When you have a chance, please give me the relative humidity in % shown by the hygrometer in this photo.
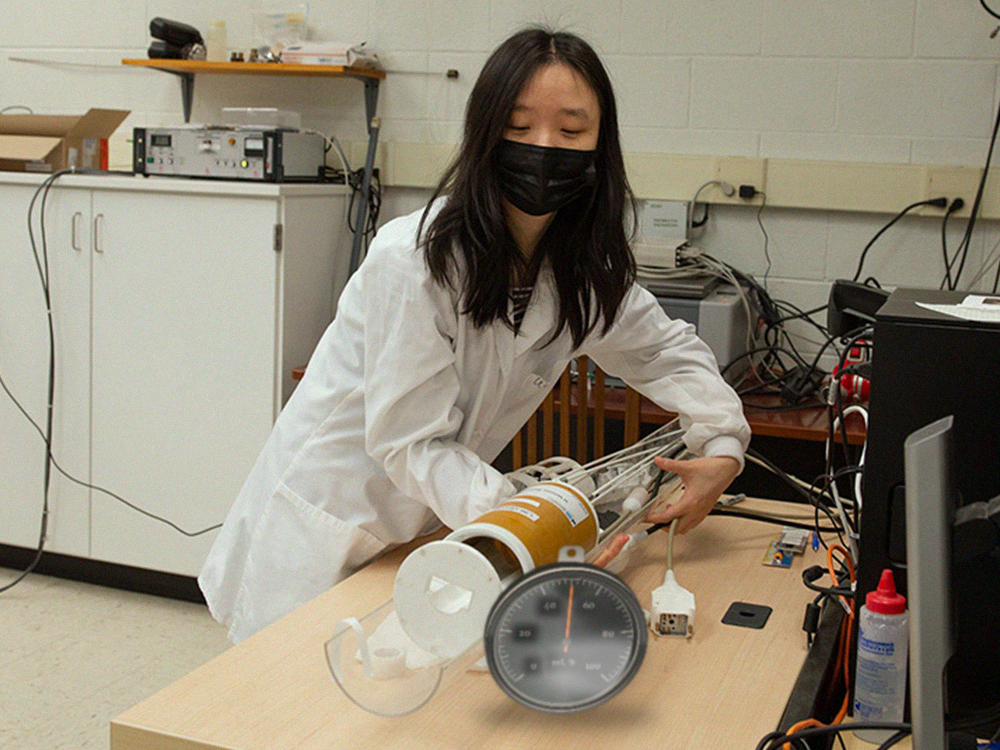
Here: 50 %
